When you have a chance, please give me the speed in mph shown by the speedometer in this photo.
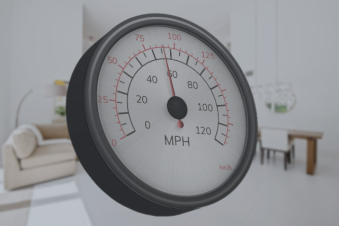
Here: 55 mph
